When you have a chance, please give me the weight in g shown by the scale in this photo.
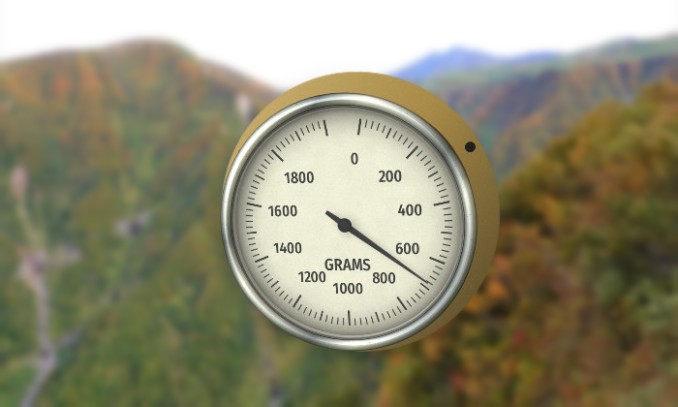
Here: 680 g
